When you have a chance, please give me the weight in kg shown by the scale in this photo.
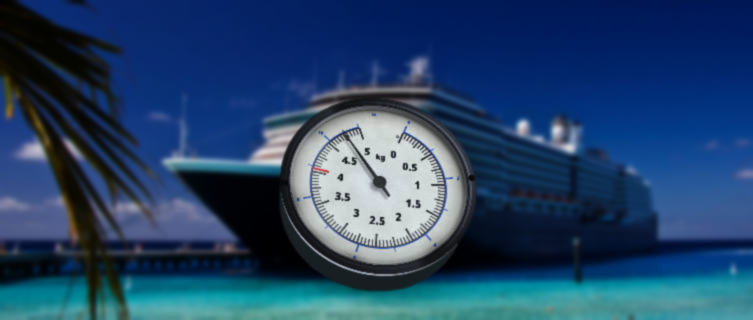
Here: 4.75 kg
